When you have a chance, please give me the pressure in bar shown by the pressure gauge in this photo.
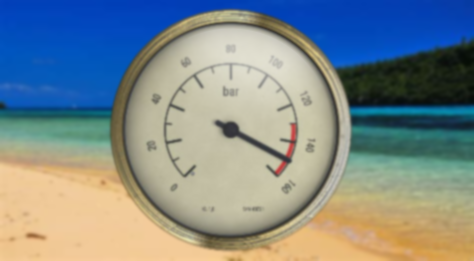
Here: 150 bar
